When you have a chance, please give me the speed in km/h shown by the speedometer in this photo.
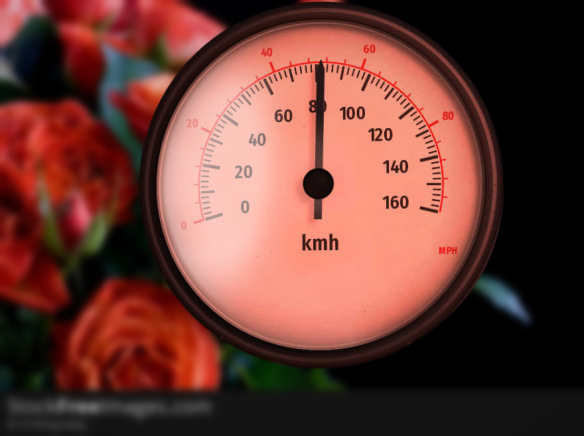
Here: 82 km/h
